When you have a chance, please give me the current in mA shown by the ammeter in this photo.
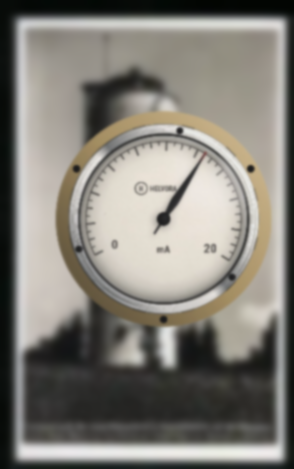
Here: 12.5 mA
